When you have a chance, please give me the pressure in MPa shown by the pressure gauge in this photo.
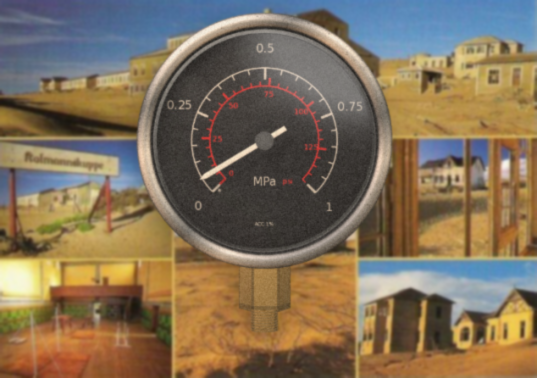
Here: 0.05 MPa
